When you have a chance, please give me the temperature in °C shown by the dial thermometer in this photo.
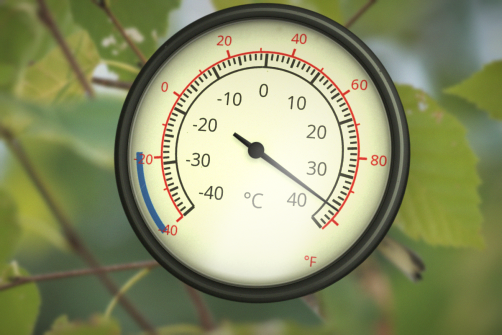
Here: 36 °C
